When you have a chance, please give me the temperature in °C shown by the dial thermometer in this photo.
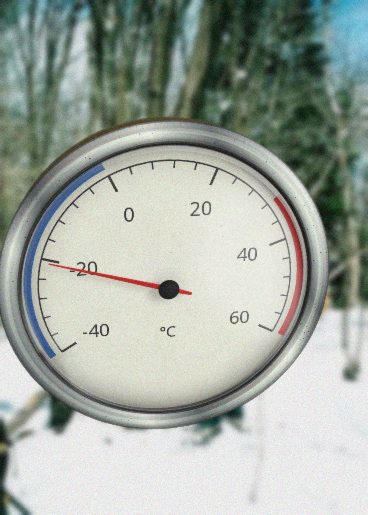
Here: -20 °C
